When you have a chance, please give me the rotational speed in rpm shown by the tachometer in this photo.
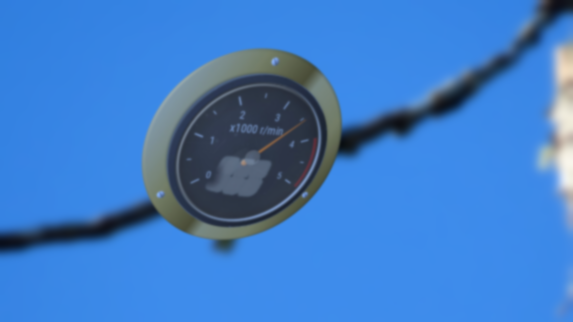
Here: 3500 rpm
